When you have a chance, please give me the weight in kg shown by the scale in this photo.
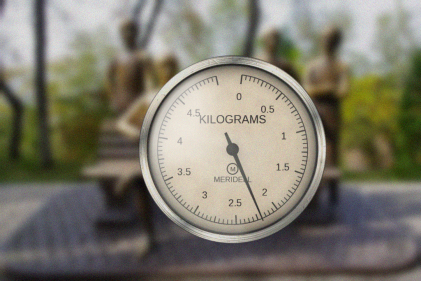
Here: 2.2 kg
